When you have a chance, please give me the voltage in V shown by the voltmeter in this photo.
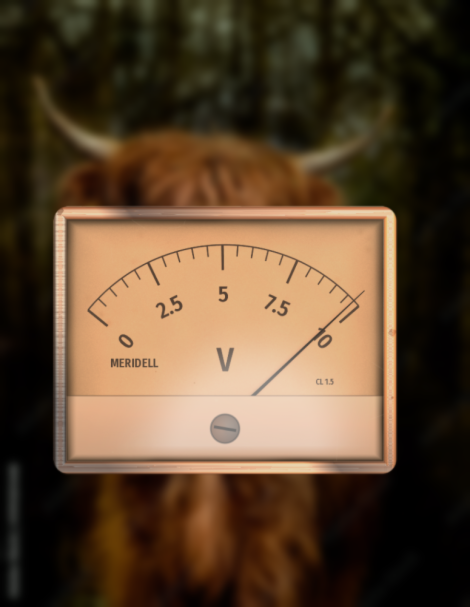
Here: 9.75 V
